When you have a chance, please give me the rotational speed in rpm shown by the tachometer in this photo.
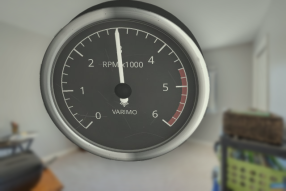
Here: 3000 rpm
